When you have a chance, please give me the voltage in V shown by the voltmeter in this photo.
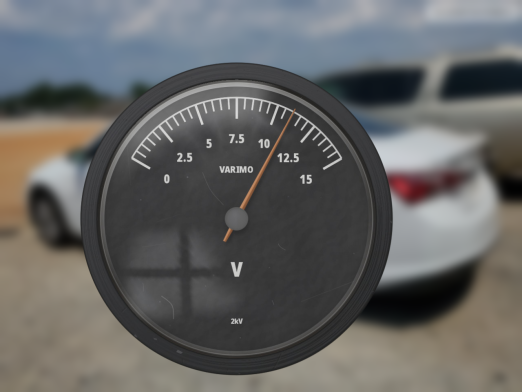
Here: 11 V
